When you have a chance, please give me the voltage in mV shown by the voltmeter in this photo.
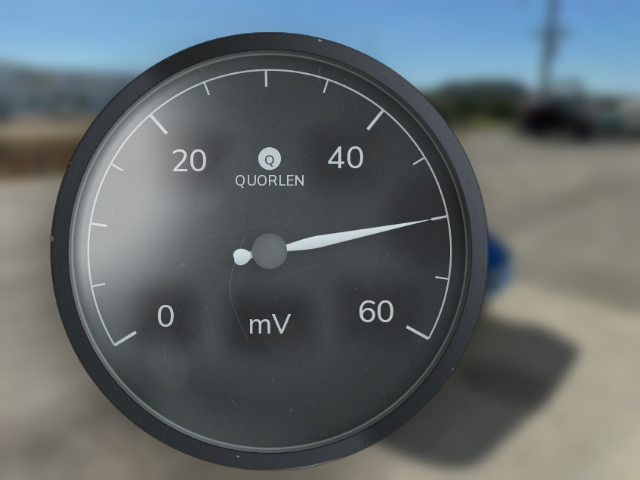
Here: 50 mV
